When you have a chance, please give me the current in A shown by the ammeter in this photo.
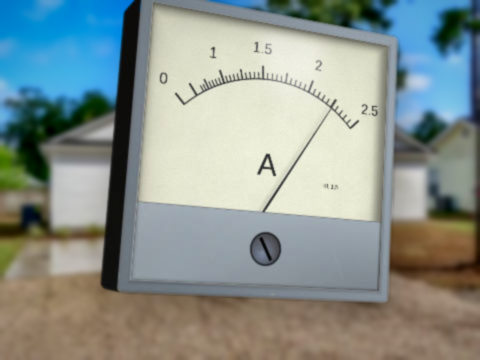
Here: 2.25 A
